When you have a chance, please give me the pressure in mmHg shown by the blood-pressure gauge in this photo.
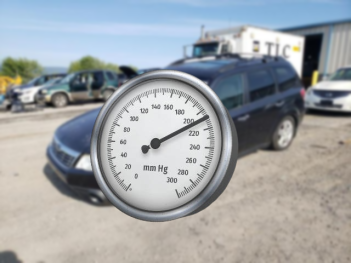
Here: 210 mmHg
